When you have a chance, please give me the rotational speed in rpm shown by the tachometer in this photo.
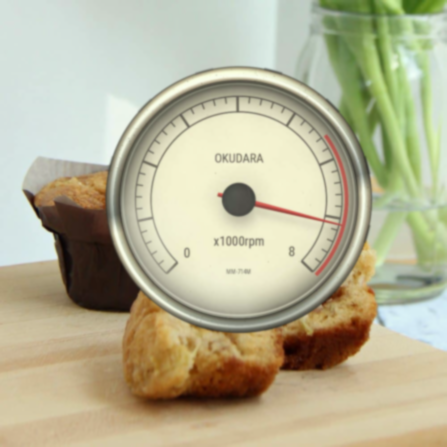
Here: 7100 rpm
